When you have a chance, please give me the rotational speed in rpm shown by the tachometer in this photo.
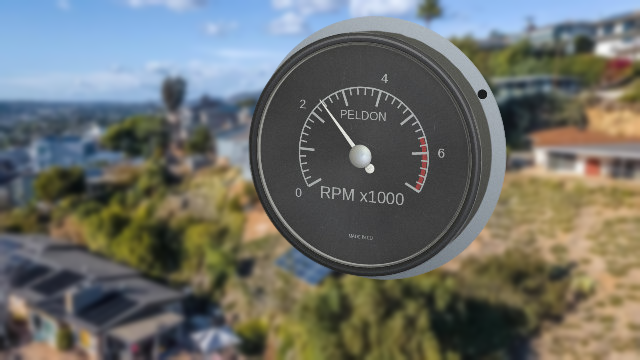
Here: 2400 rpm
